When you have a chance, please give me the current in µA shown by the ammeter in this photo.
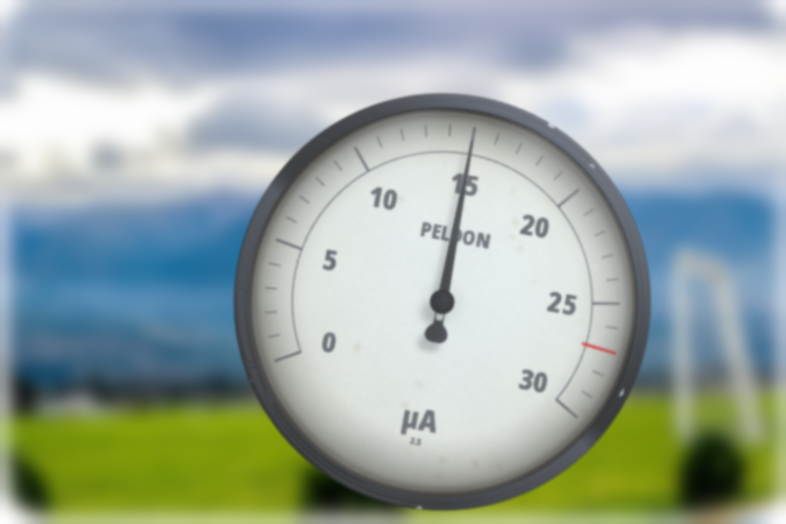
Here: 15 µA
